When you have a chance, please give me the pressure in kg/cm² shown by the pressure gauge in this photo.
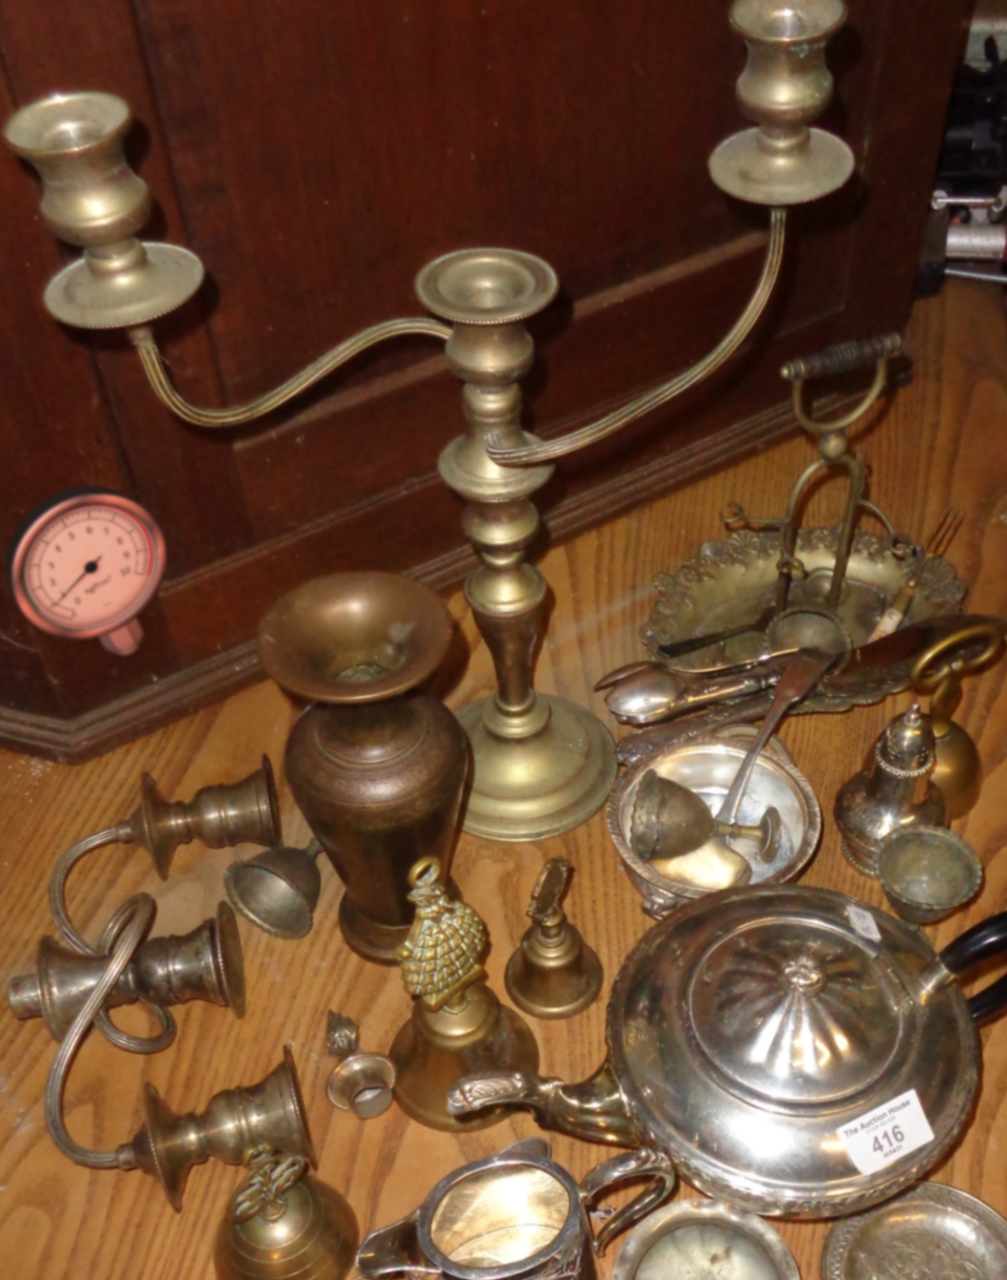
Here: 1 kg/cm²
